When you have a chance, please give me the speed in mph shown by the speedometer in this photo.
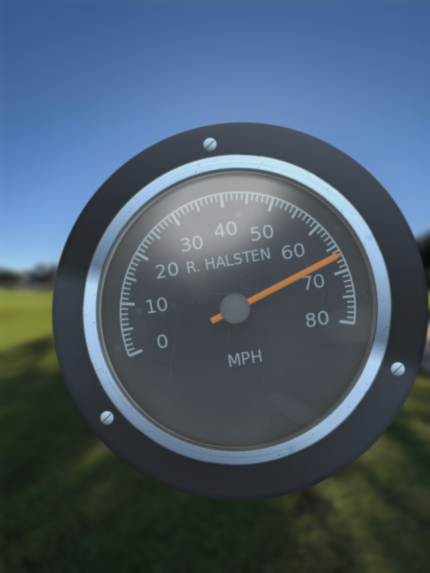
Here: 67 mph
